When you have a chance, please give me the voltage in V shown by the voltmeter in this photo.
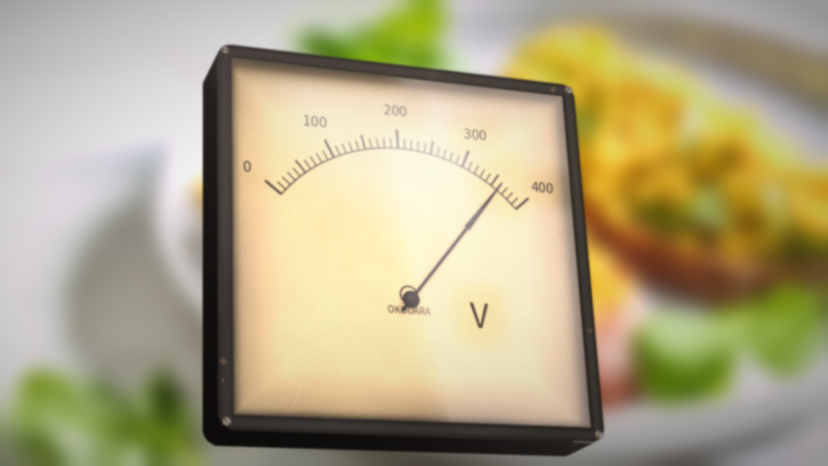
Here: 360 V
